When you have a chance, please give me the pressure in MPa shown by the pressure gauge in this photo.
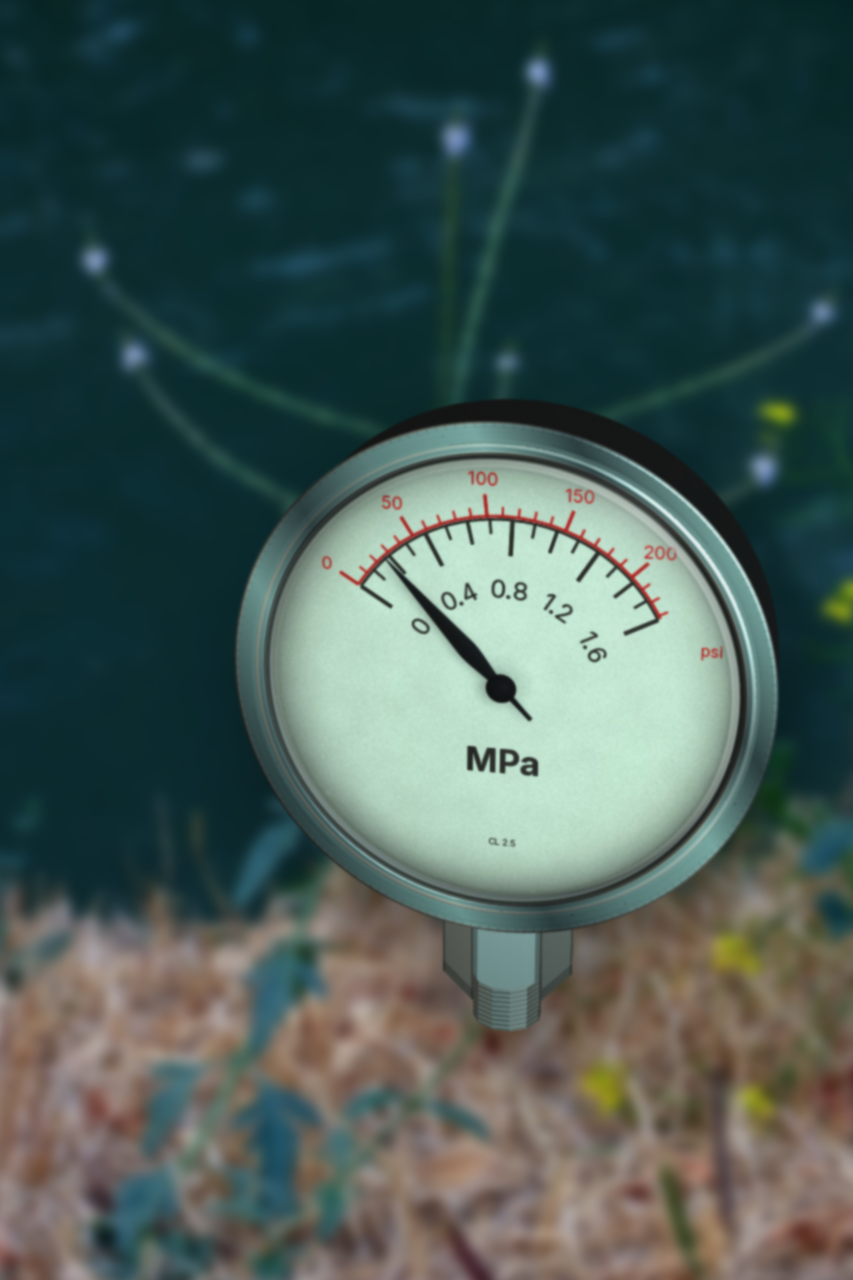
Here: 0.2 MPa
